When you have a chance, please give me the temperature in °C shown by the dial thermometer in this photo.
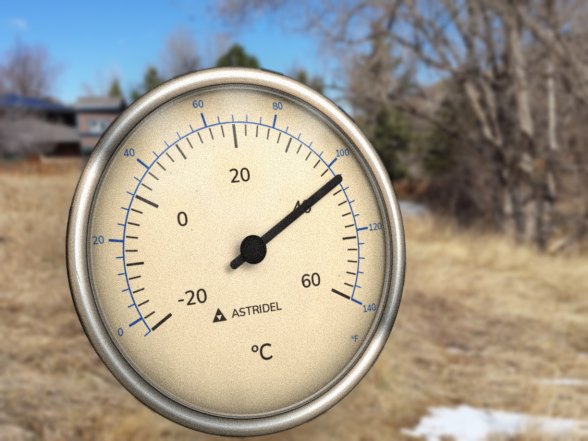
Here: 40 °C
